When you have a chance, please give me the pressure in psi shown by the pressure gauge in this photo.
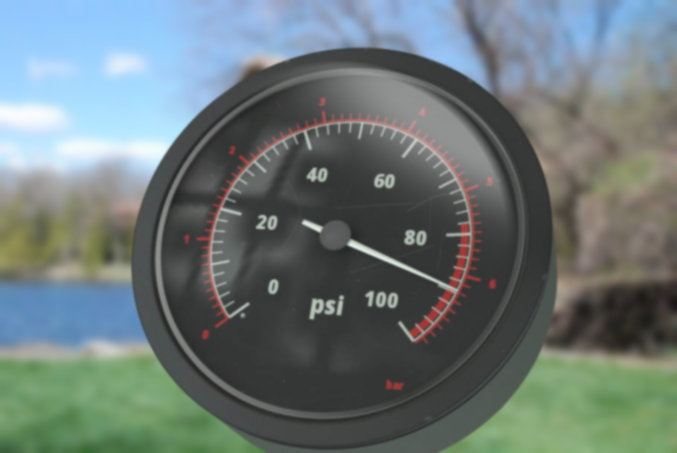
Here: 90 psi
